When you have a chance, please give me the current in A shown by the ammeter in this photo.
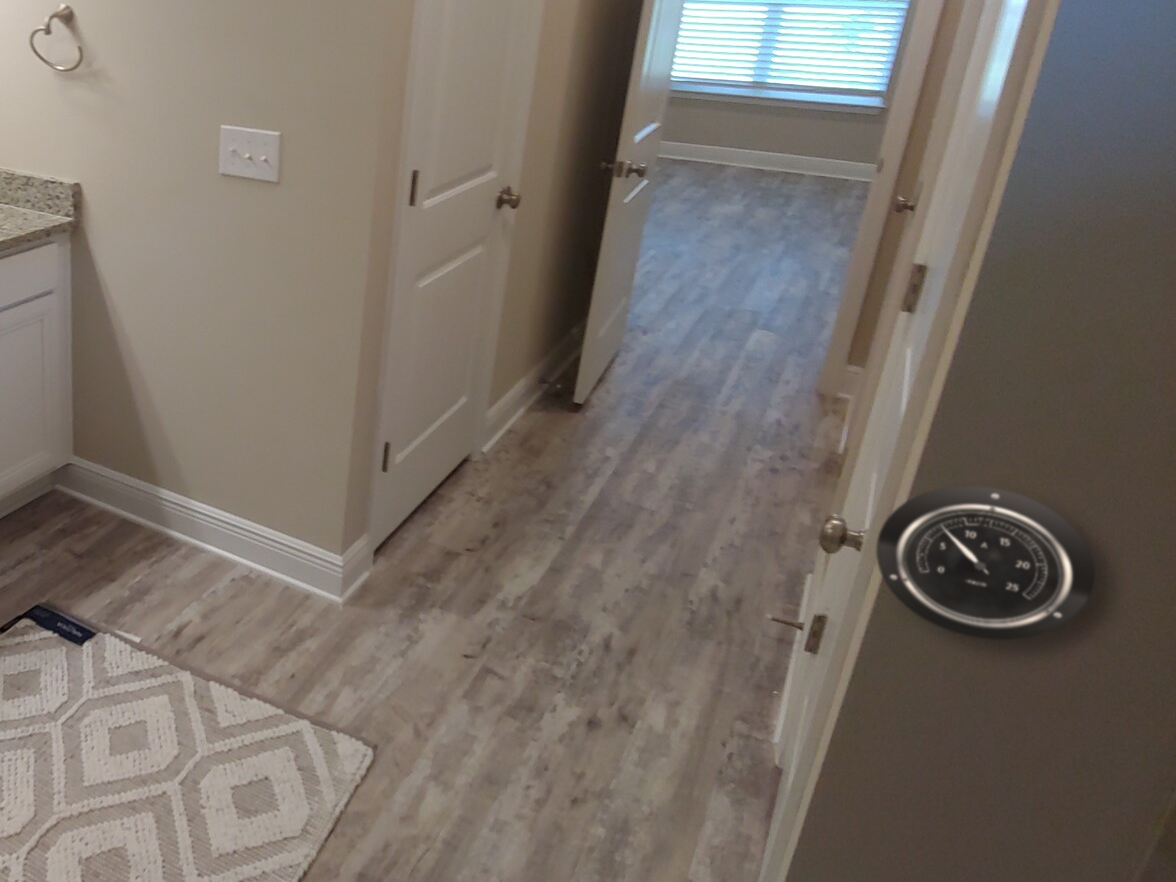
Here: 7.5 A
